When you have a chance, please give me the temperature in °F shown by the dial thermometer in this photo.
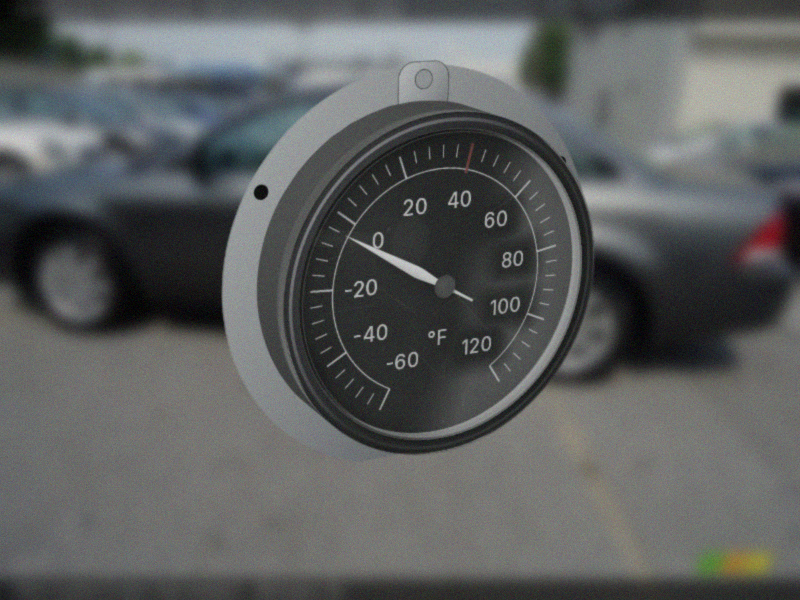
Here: -4 °F
